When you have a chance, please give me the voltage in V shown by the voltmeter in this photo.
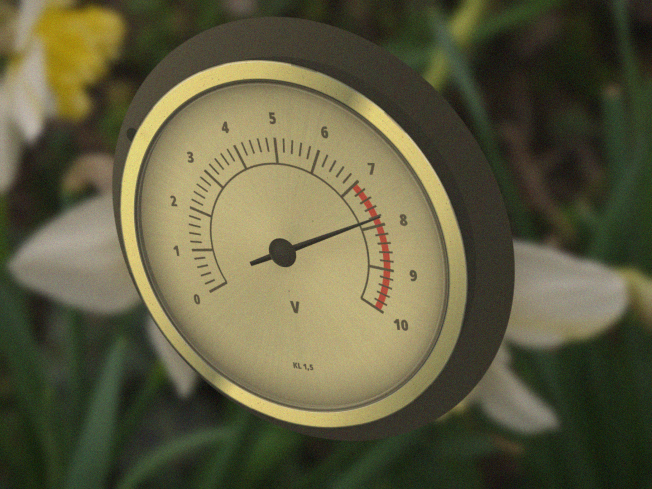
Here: 7.8 V
